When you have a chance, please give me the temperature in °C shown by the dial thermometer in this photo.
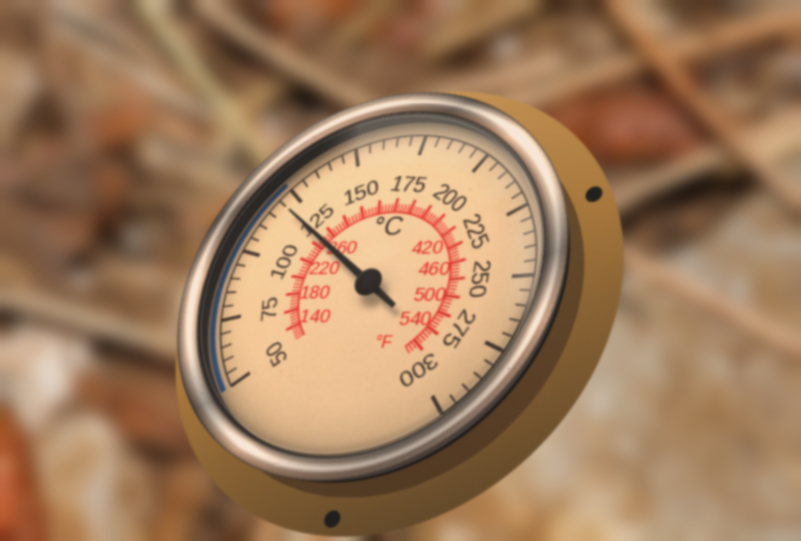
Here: 120 °C
